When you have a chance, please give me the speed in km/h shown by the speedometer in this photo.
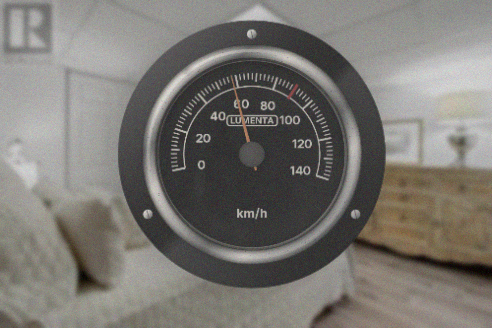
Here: 58 km/h
